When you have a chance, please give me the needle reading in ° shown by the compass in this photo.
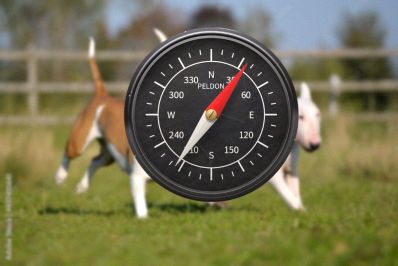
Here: 35 °
